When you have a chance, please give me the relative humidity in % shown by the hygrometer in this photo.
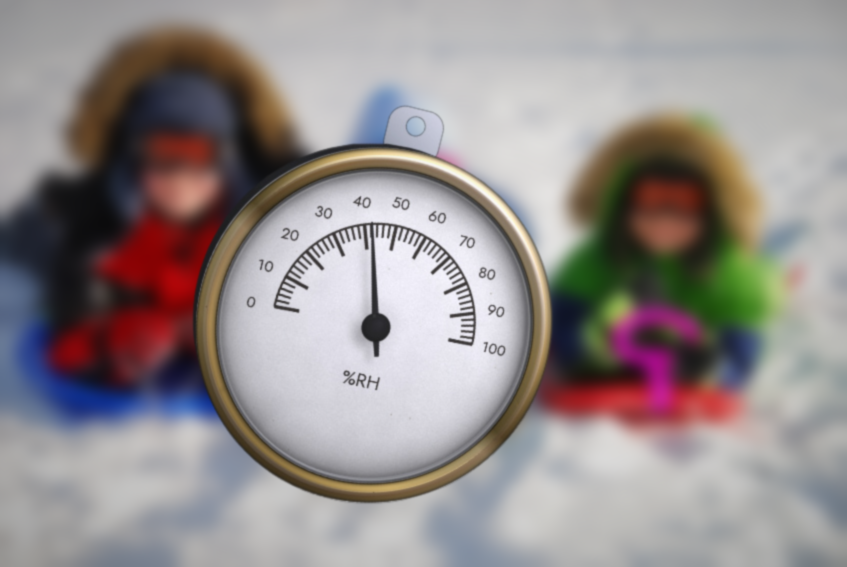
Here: 42 %
